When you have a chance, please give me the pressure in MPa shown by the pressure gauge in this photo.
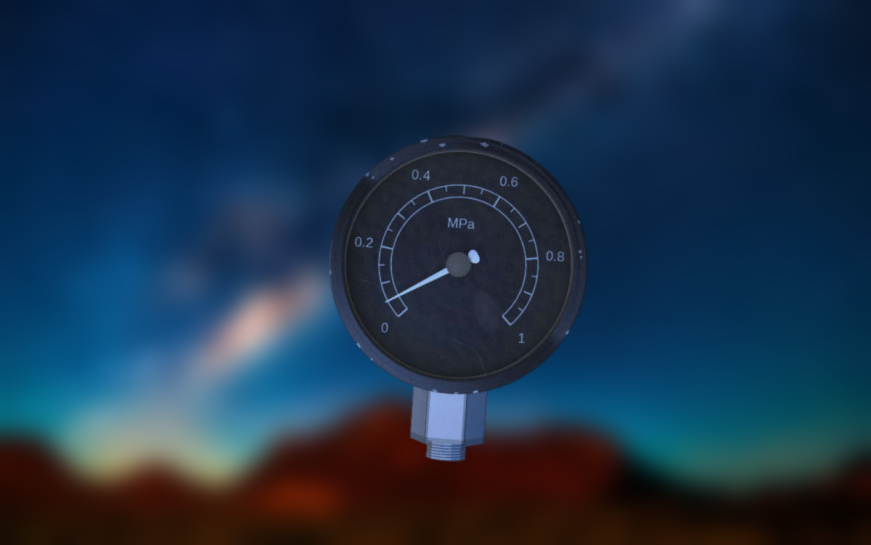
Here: 0.05 MPa
